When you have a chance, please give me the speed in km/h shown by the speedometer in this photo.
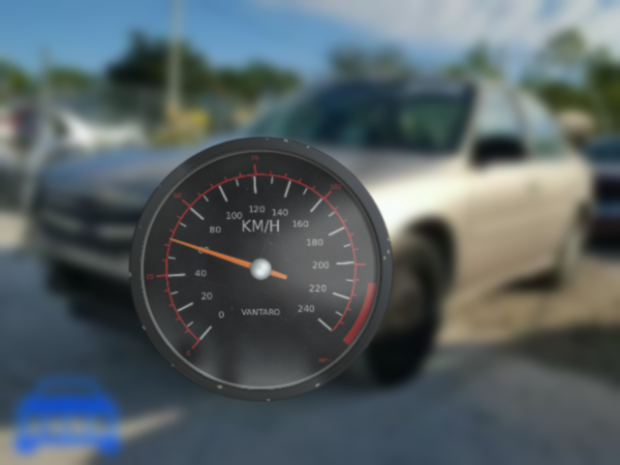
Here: 60 km/h
